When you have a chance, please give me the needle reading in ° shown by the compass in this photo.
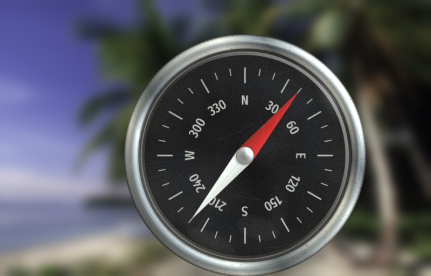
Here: 40 °
